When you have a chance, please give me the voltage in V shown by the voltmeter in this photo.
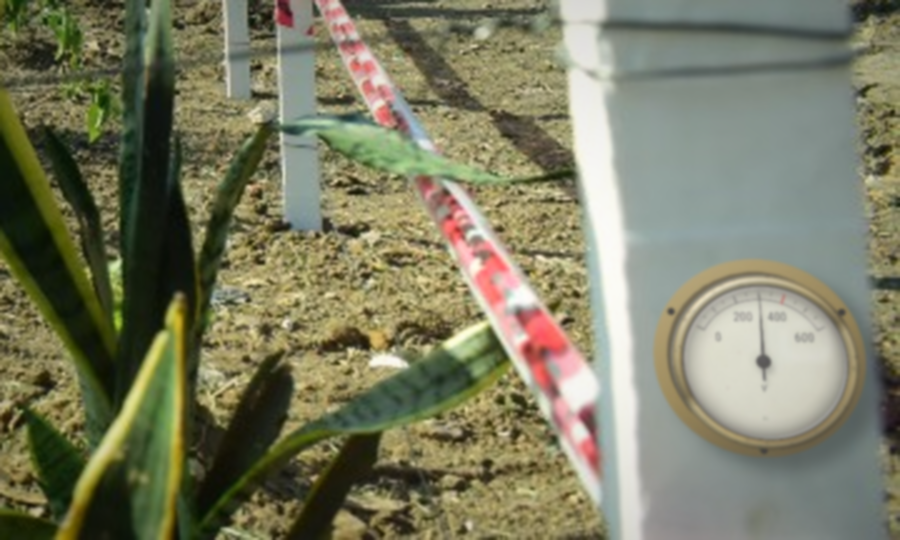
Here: 300 V
